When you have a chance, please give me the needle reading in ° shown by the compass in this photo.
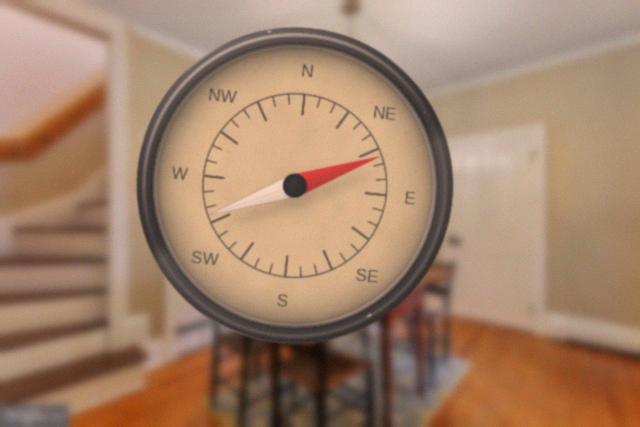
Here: 65 °
